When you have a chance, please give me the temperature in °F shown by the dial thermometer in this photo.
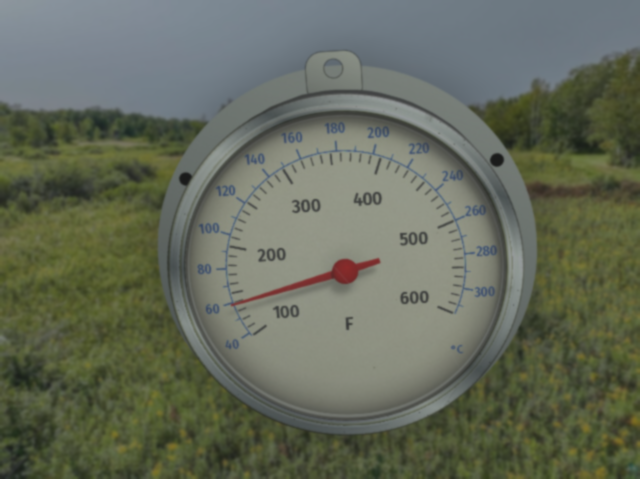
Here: 140 °F
